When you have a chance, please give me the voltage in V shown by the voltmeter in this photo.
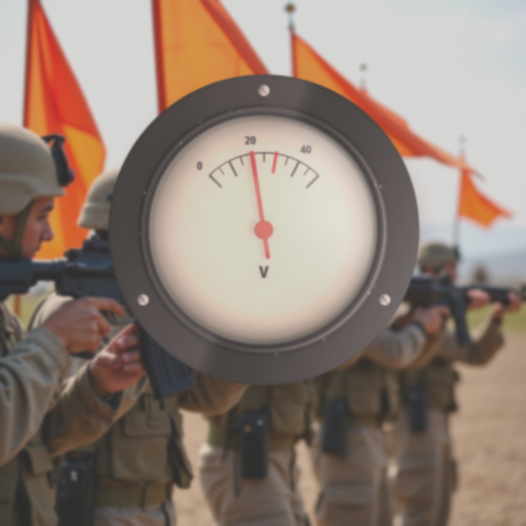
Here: 20 V
